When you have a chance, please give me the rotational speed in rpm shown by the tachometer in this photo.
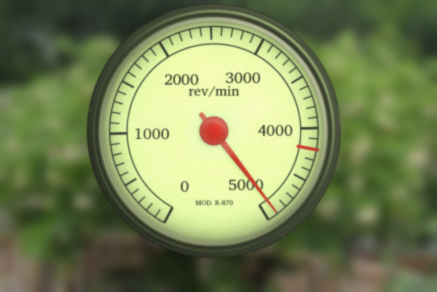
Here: 4900 rpm
